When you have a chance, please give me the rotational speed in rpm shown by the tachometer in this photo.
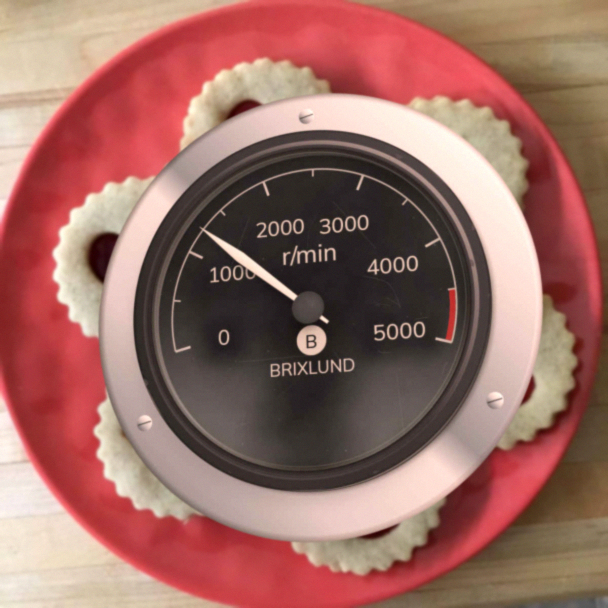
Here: 1250 rpm
